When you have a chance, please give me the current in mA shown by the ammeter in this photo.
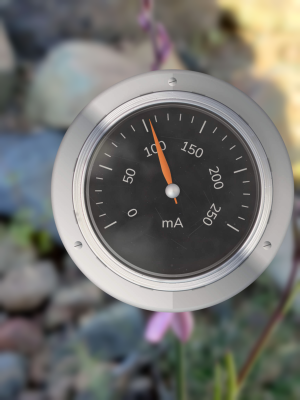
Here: 105 mA
